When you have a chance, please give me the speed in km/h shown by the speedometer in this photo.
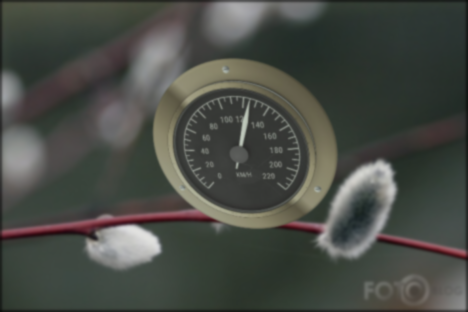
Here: 125 km/h
